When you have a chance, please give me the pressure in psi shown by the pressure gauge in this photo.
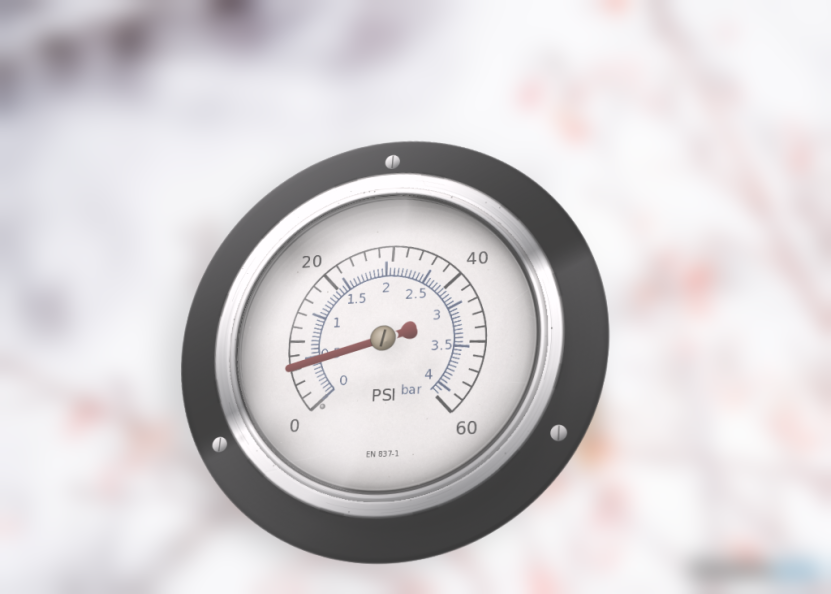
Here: 6 psi
